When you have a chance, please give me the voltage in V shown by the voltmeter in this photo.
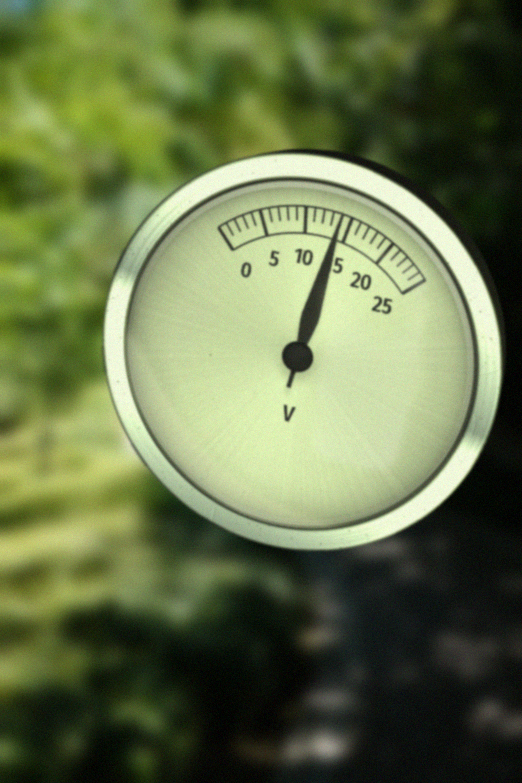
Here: 14 V
